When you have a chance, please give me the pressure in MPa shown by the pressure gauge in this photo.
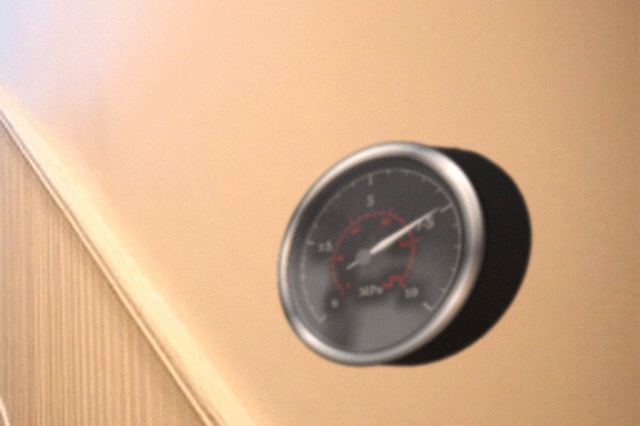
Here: 7.5 MPa
